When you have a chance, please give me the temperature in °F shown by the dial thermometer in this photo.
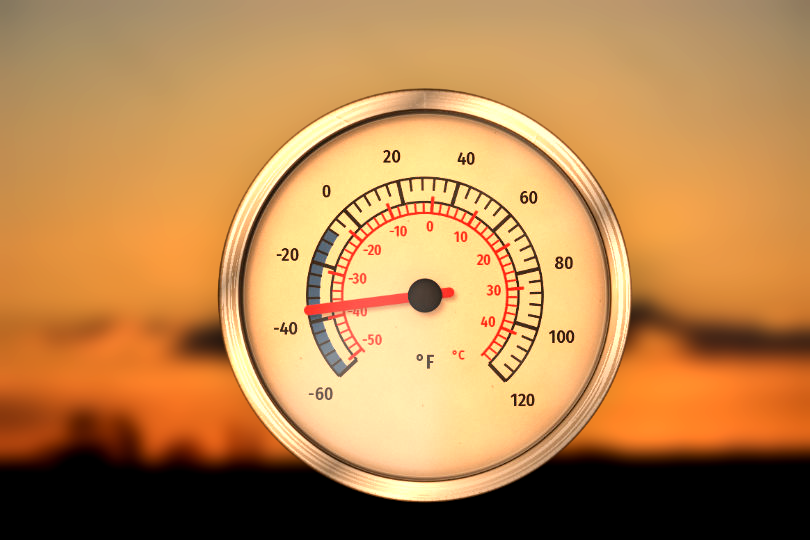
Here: -36 °F
